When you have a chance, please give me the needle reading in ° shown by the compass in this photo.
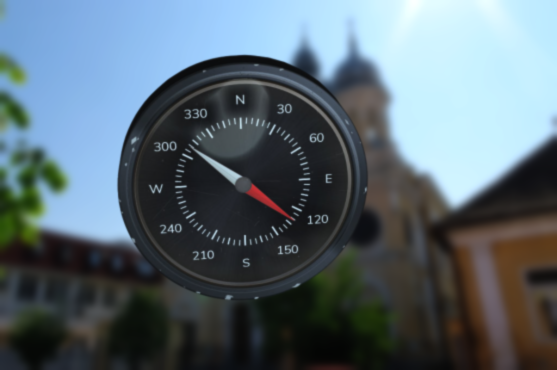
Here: 130 °
